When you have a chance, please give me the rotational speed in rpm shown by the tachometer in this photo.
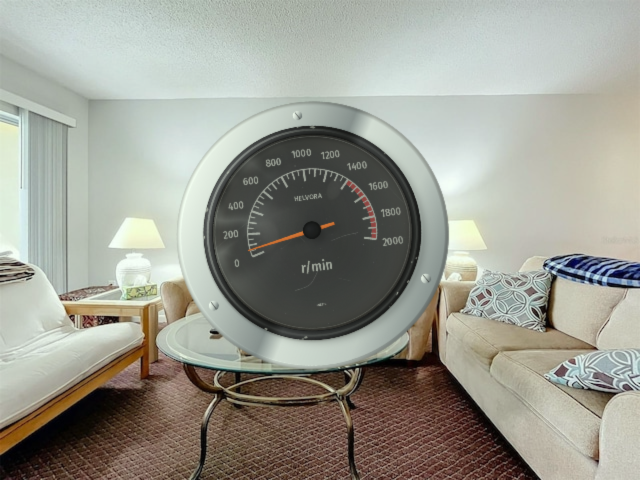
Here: 50 rpm
